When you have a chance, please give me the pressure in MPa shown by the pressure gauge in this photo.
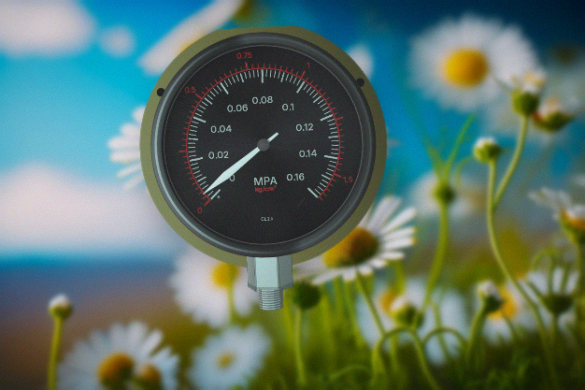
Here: 0.004 MPa
